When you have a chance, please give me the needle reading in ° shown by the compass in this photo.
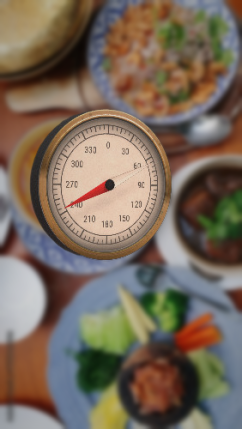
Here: 245 °
